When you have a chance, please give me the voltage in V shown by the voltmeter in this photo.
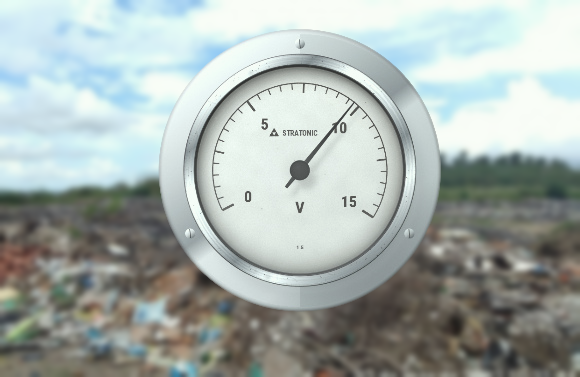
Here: 9.75 V
